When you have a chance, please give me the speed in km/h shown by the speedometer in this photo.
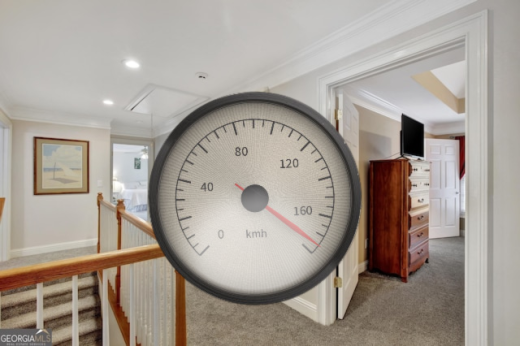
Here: 175 km/h
